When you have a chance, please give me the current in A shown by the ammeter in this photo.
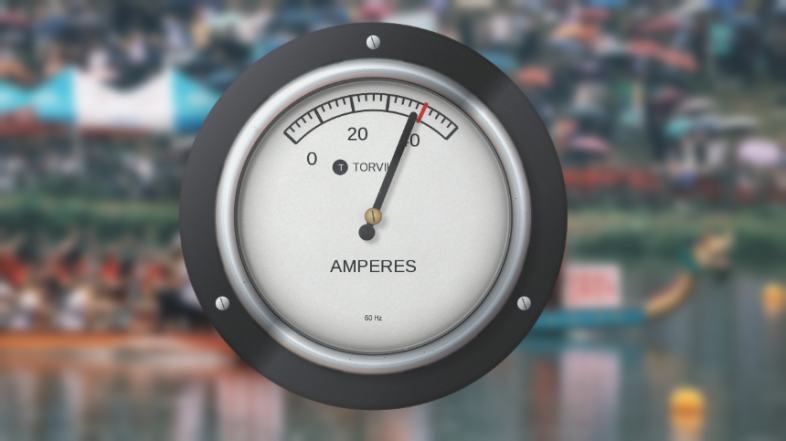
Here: 38 A
